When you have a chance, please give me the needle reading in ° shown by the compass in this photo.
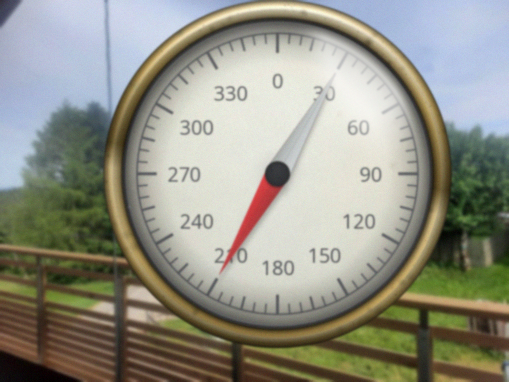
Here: 210 °
